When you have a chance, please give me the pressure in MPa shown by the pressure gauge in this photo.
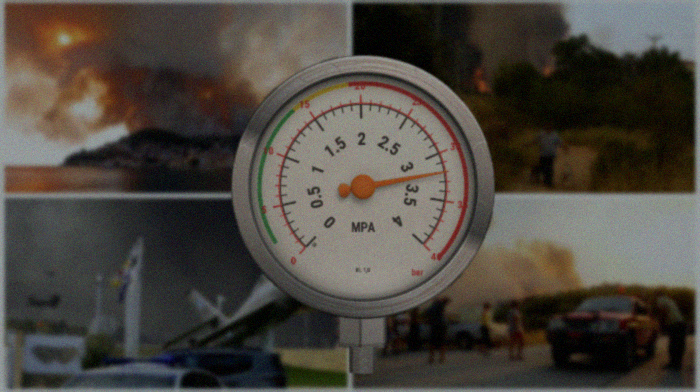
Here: 3.2 MPa
